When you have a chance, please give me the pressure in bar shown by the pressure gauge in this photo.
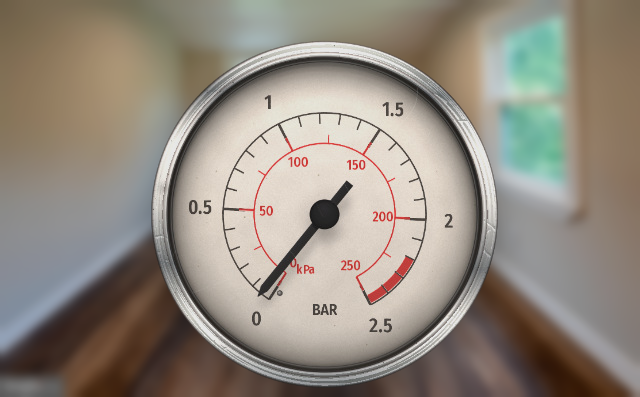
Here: 0.05 bar
